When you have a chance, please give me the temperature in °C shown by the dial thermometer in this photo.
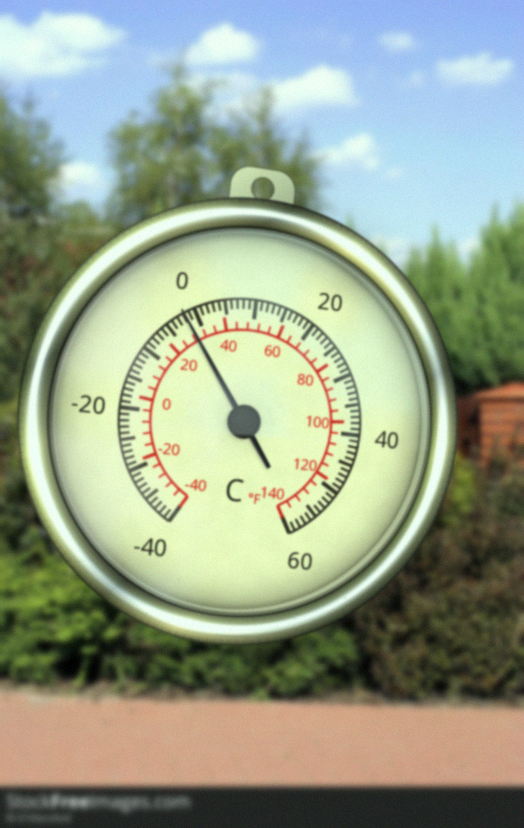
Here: -2 °C
